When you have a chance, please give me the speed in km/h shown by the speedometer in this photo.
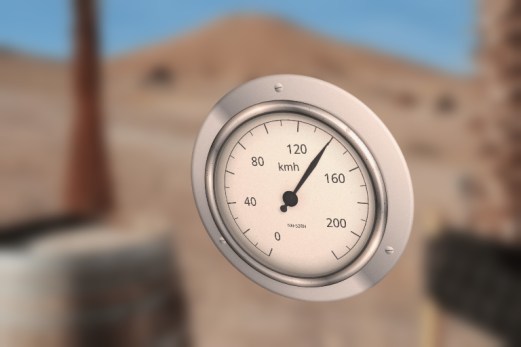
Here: 140 km/h
